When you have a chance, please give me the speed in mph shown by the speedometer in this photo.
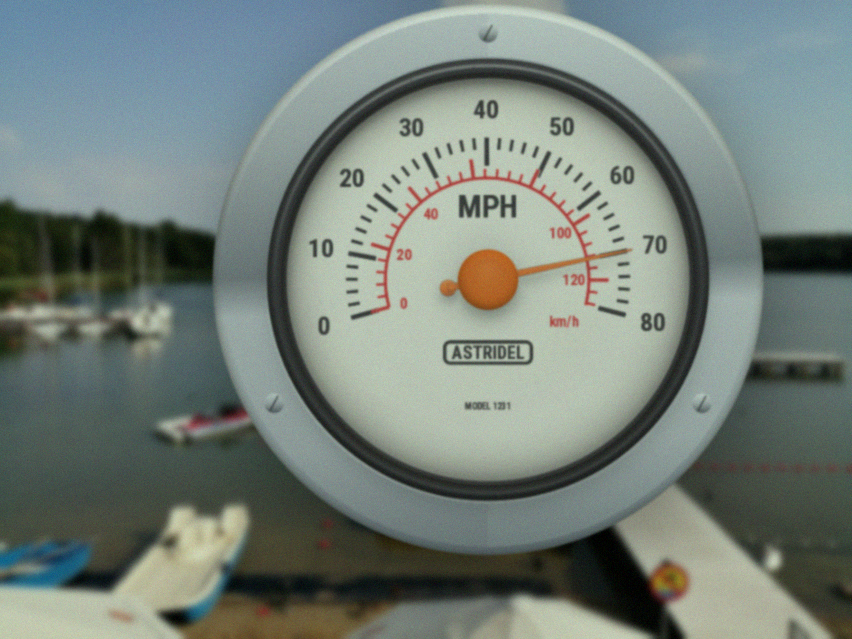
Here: 70 mph
